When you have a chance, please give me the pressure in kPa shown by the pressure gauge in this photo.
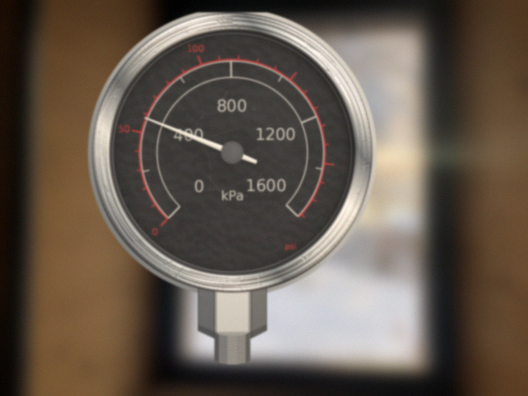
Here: 400 kPa
